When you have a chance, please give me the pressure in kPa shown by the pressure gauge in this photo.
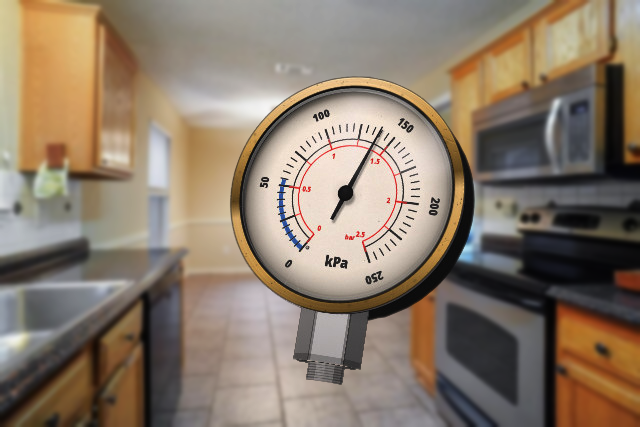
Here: 140 kPa
